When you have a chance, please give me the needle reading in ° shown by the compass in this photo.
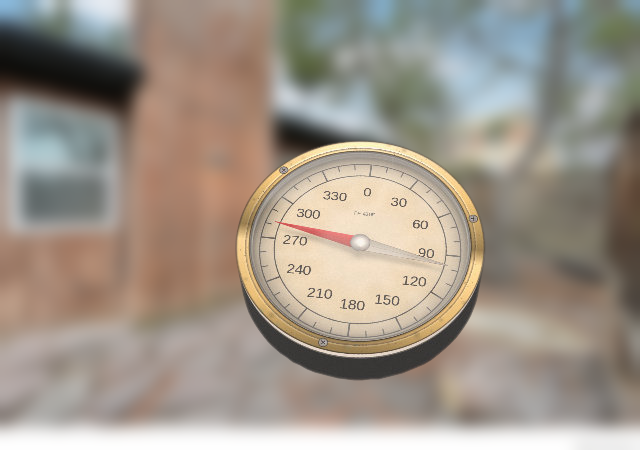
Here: 280 °
